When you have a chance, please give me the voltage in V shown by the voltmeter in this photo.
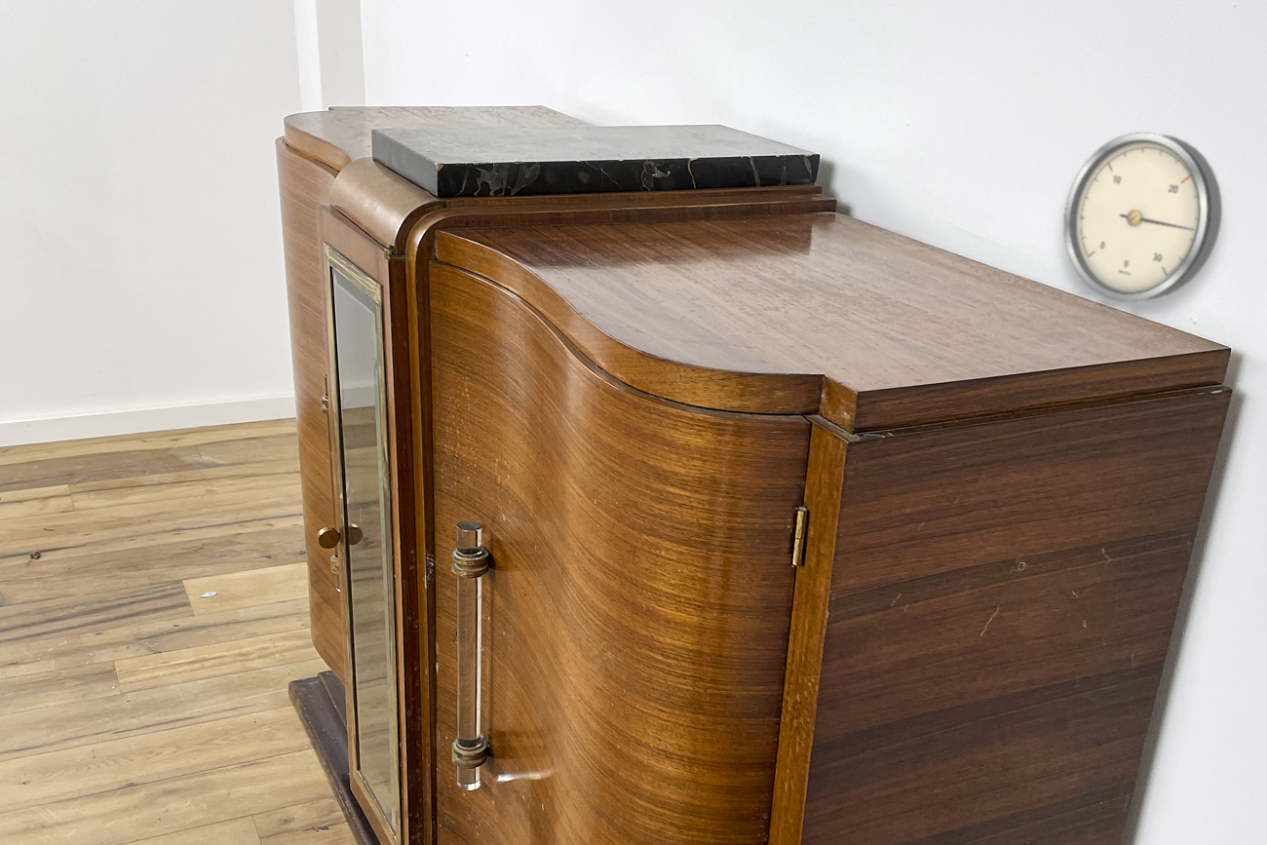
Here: 25 V
